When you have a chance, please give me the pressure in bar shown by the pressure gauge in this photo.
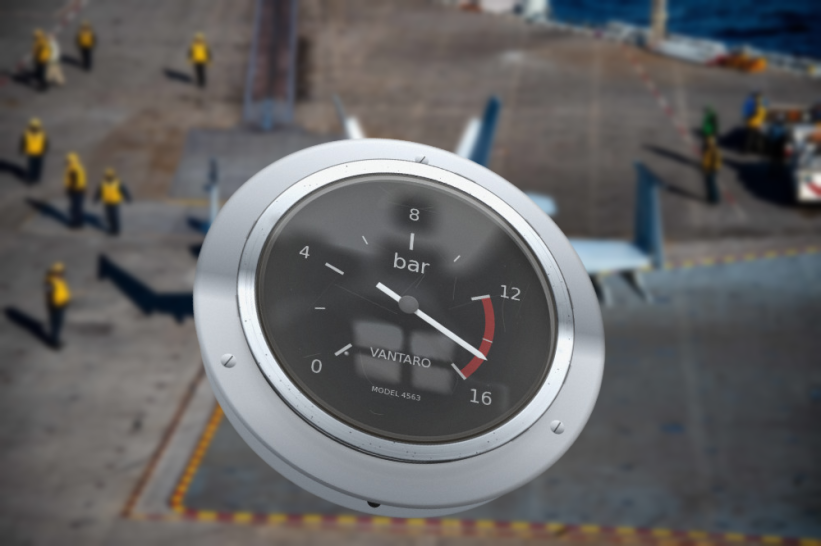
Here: 15 bar
